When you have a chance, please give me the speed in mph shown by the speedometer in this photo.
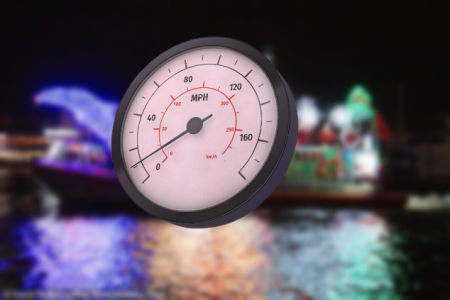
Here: 10 mph
